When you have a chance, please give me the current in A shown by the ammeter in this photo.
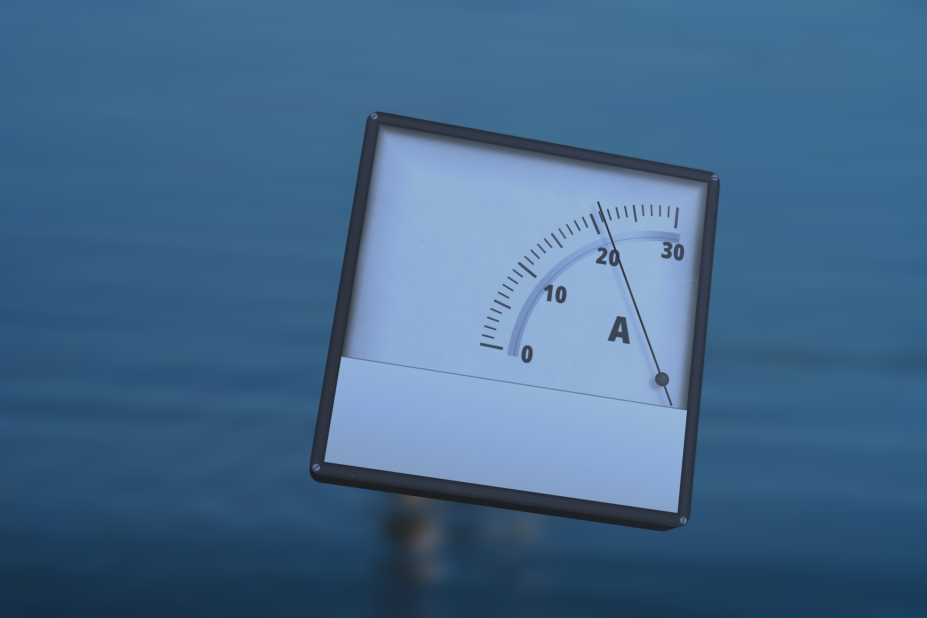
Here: 21 A
